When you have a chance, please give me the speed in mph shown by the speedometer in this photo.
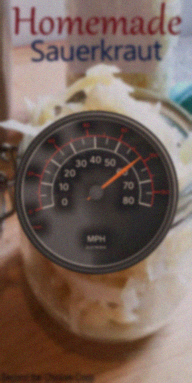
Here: 60 mph
